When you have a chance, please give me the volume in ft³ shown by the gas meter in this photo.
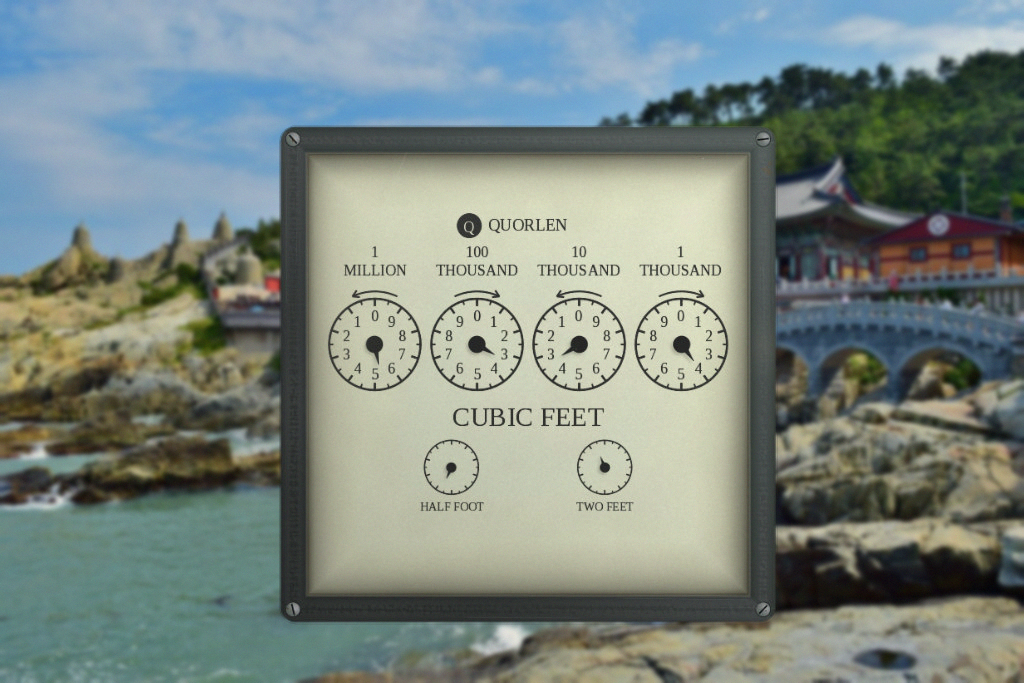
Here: 533400 ft³
